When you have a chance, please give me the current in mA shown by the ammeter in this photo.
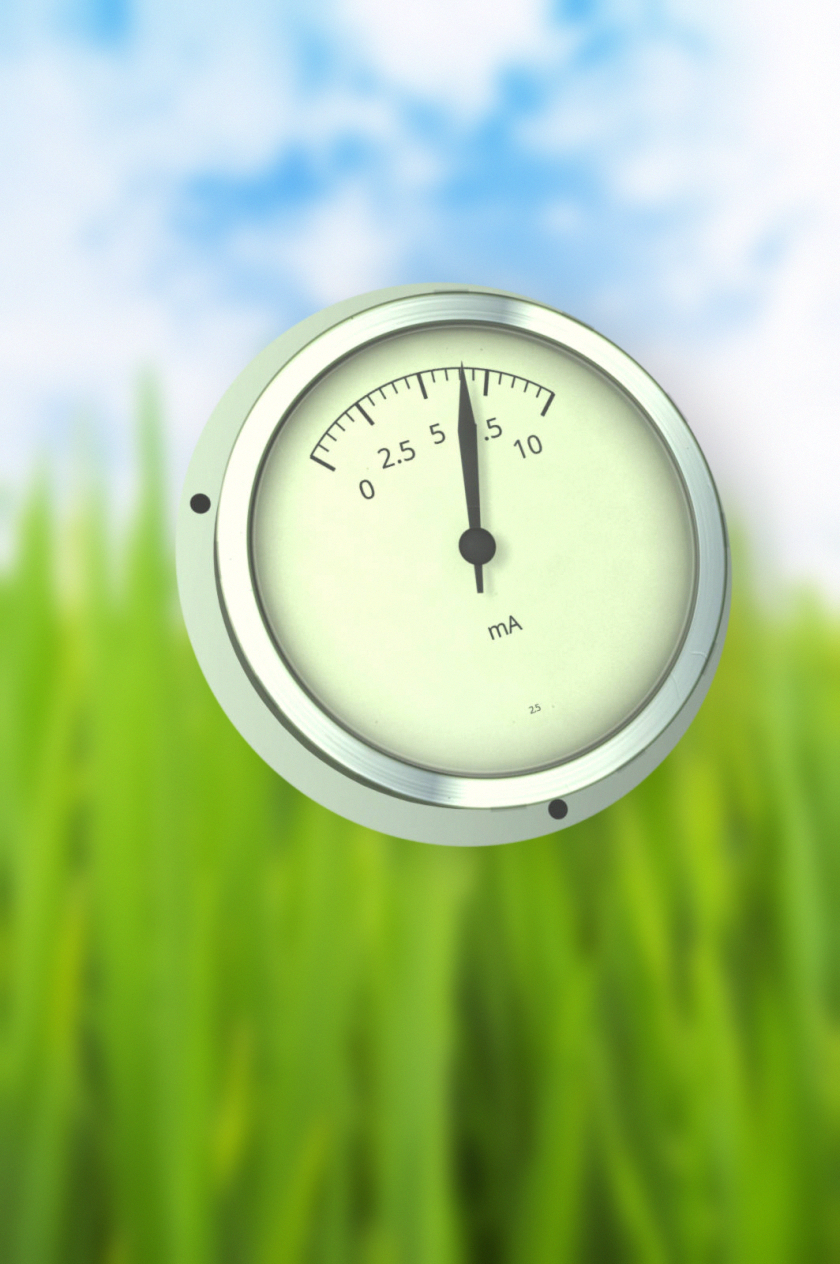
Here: 6.5 mA
